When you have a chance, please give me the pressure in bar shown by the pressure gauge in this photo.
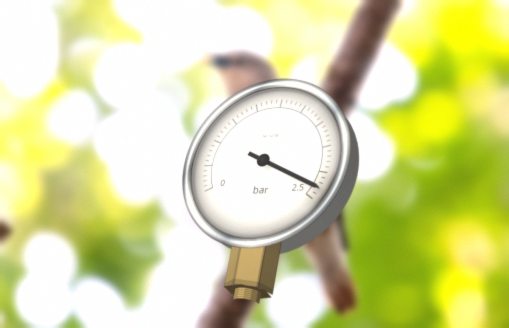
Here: 2.4 bar
